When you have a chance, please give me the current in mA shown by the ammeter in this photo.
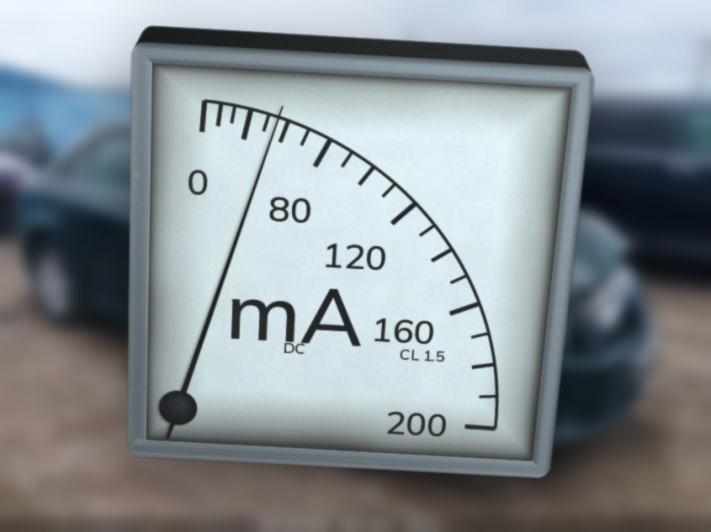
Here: 55 mA
